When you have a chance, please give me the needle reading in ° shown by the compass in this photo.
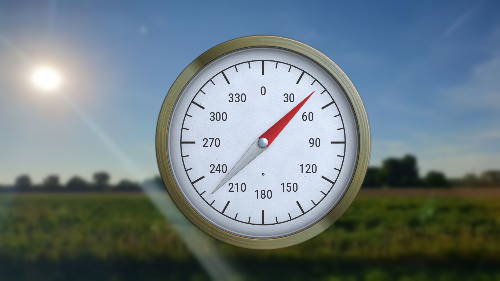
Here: 45 °
